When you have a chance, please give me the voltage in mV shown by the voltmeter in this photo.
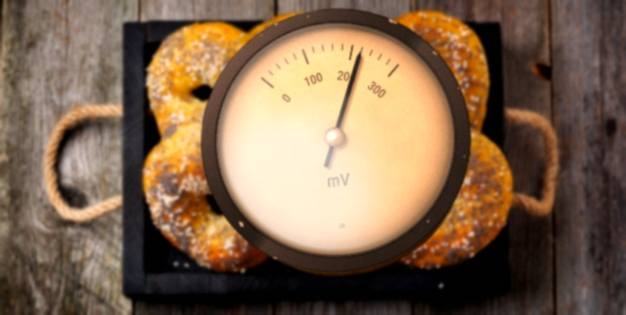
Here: 220 mV
